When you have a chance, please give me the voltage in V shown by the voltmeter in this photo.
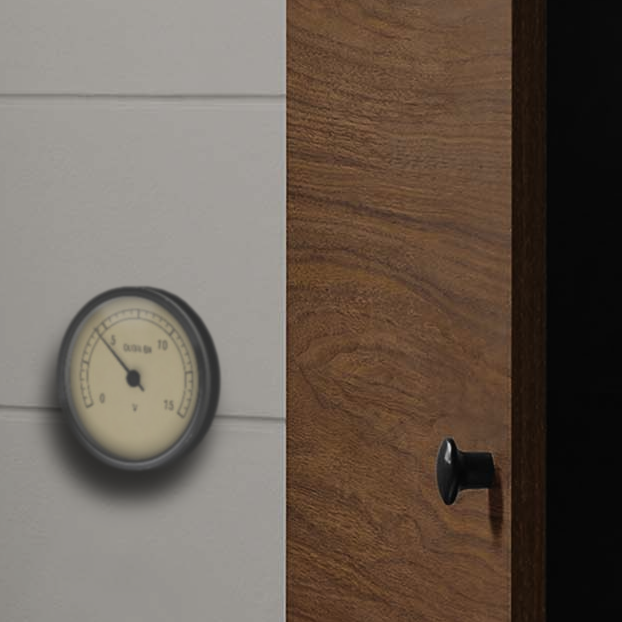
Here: 4.5 V
